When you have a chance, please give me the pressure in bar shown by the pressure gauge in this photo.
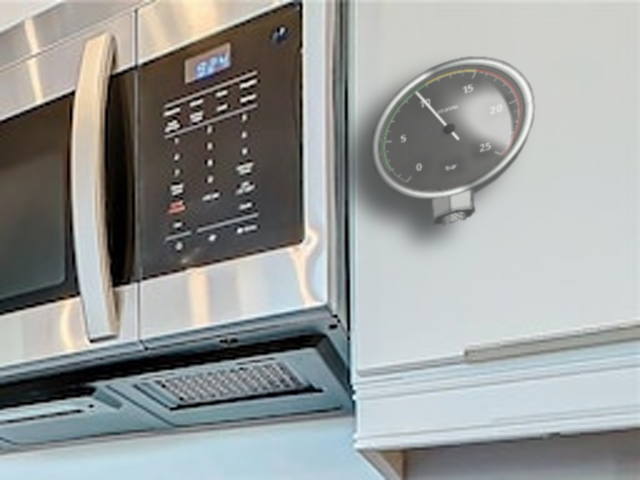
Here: 10 bar
